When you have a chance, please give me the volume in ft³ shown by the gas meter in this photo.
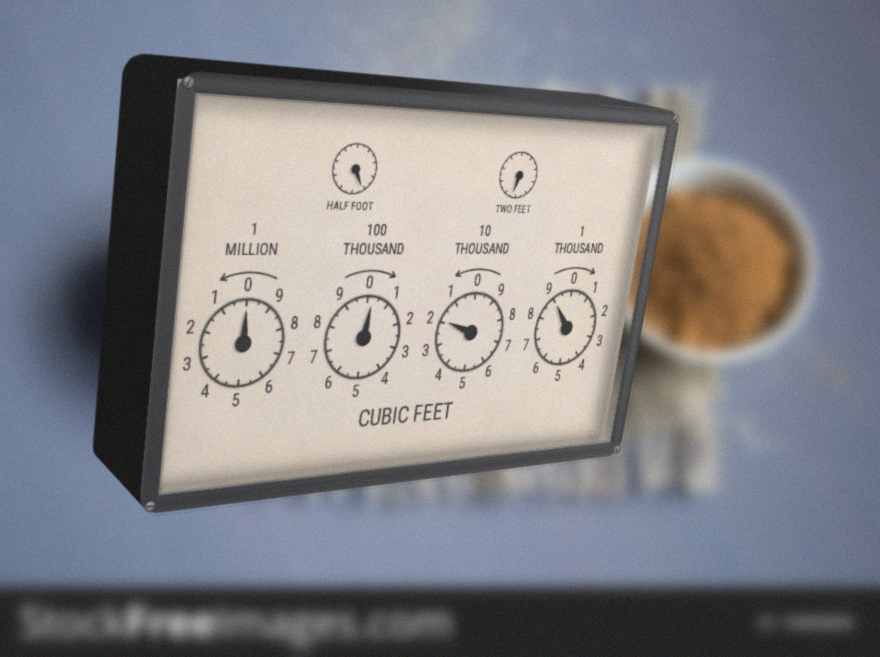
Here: 1900 ft³
